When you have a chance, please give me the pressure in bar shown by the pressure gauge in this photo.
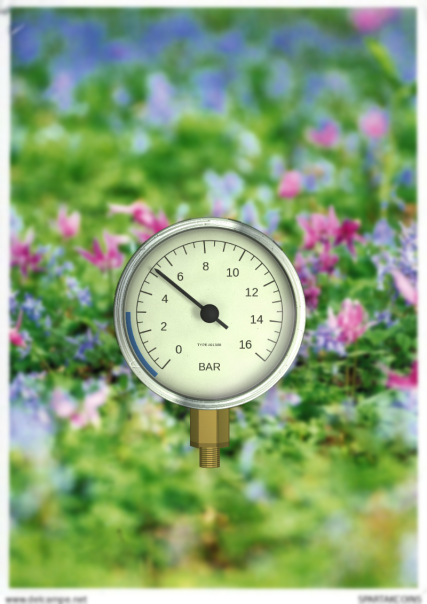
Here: 5.25 bar
